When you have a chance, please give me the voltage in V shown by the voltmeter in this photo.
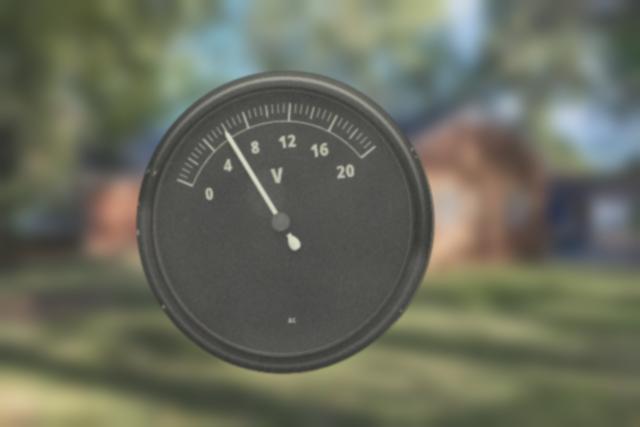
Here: 6 V
